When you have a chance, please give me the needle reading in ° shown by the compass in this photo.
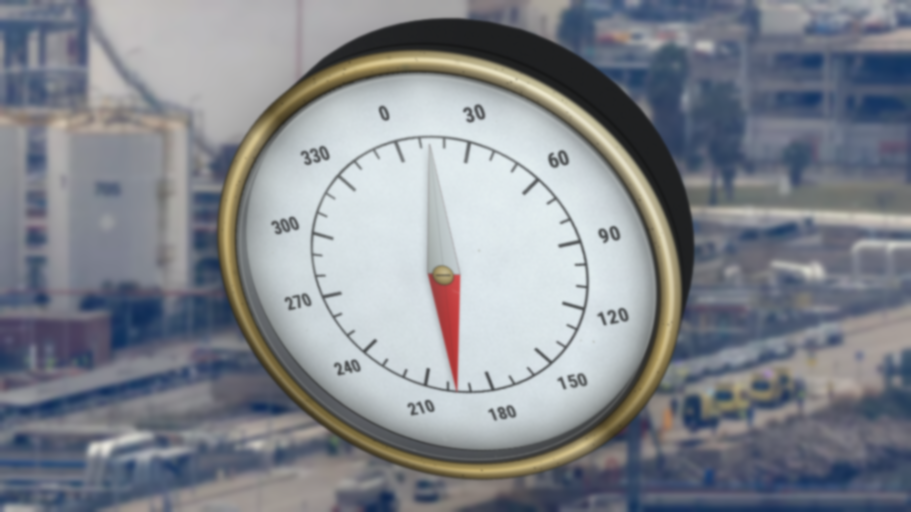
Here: 195 °
